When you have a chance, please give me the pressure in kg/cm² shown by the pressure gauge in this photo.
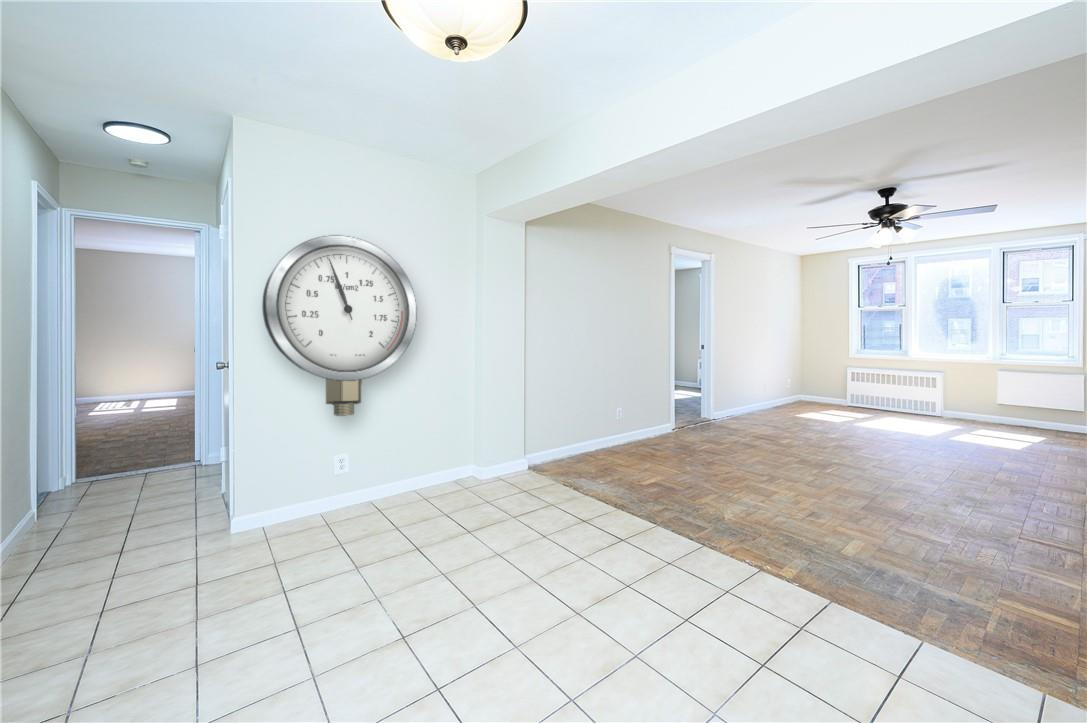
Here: 0.85 kg/cm²
